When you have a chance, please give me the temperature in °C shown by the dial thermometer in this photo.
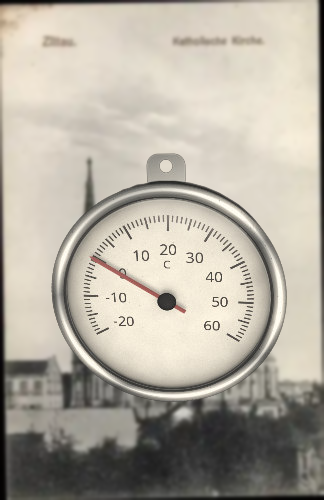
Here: 0 °C
